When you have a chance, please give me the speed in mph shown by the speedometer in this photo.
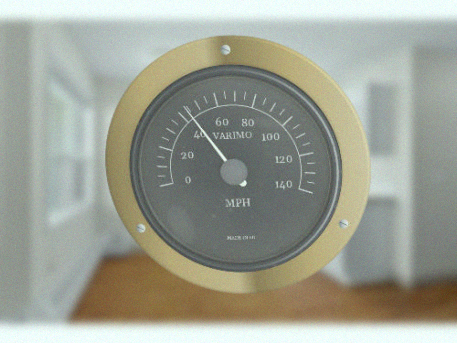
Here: 45 mph
